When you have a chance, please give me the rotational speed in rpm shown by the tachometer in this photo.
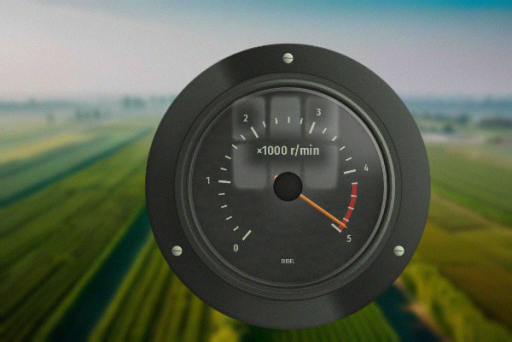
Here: 4900 rpm
